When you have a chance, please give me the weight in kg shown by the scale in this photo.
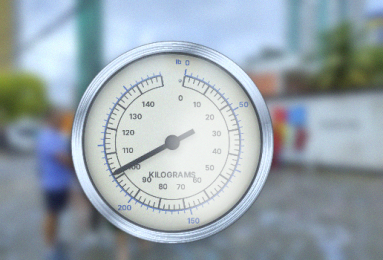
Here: 102 kg
